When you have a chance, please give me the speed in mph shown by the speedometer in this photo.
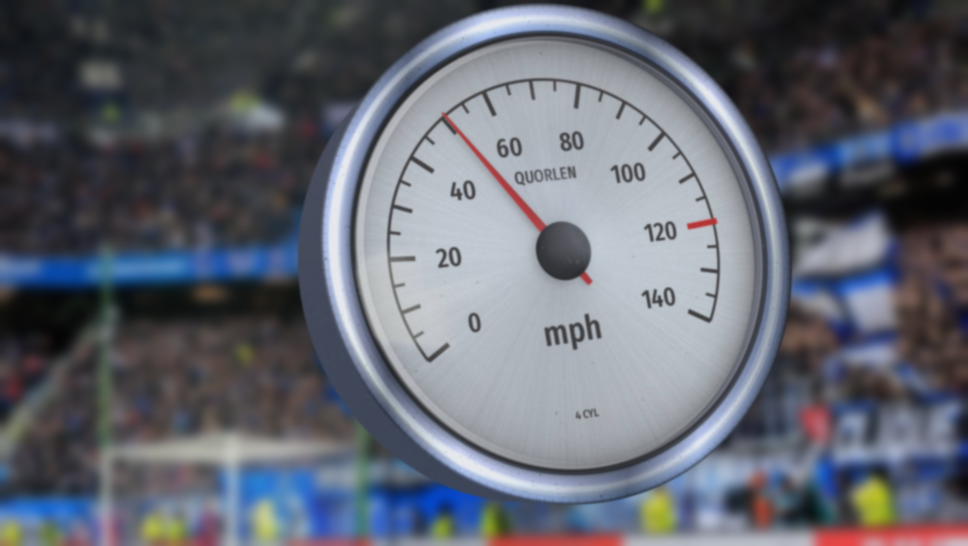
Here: 50 mph
